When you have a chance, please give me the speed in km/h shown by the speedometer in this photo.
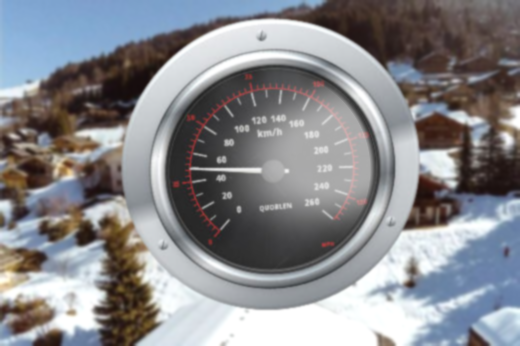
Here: 50 km/h
